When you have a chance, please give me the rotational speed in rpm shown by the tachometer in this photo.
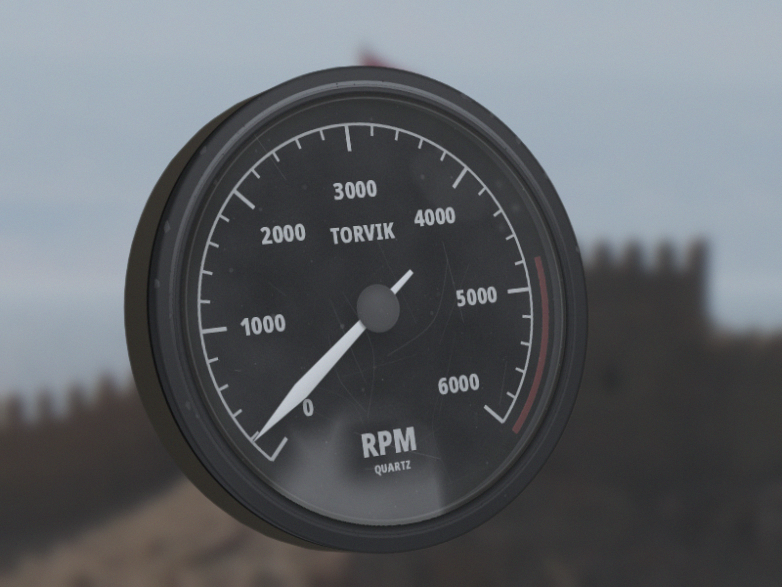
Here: 200 rpm
